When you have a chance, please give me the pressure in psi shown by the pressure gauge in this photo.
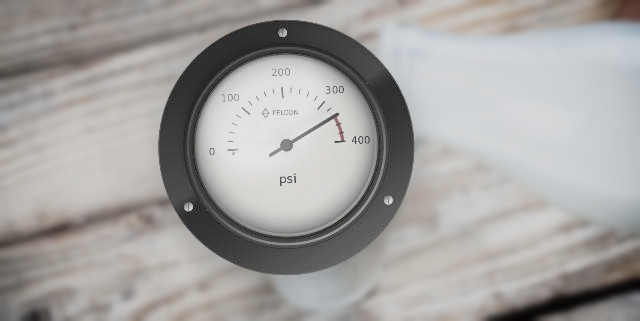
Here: 340 psi
